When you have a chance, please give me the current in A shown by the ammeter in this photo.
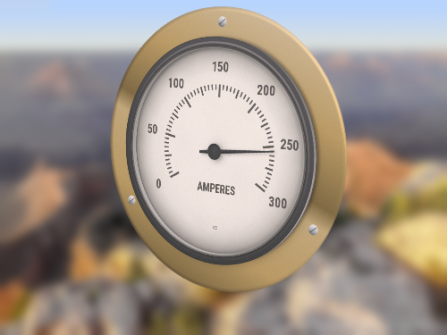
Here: 255 A
